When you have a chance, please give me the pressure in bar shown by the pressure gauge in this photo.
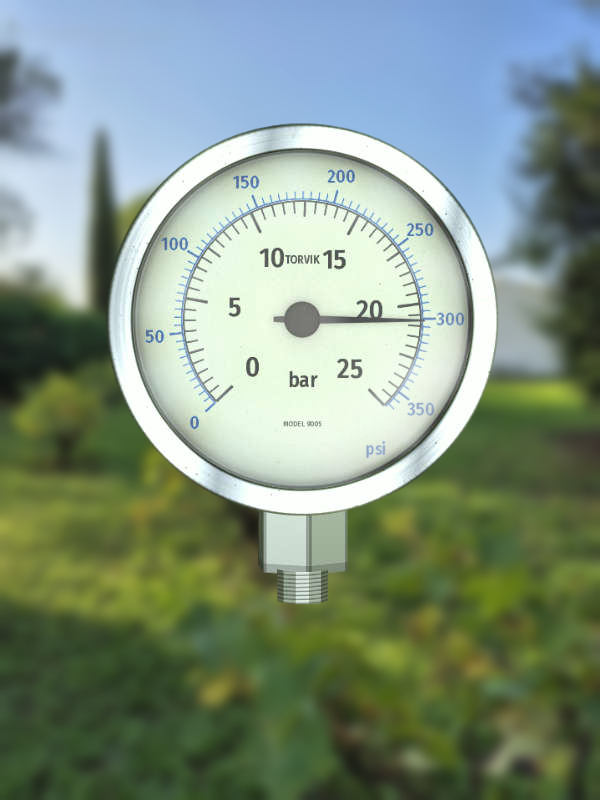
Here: 20.75 bar
